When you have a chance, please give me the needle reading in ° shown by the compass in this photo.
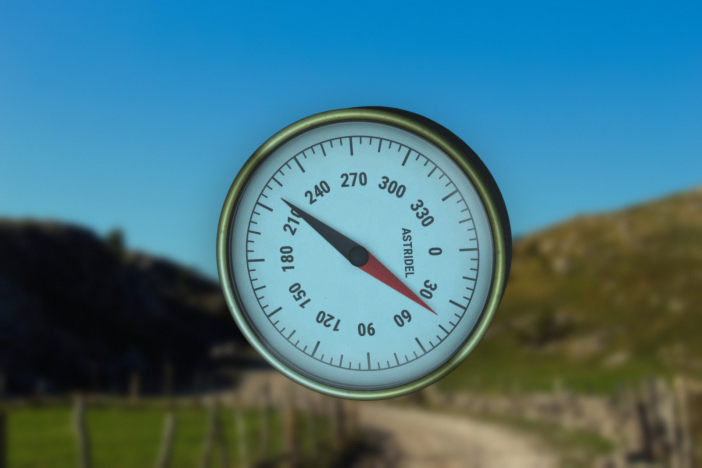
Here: 40 °
